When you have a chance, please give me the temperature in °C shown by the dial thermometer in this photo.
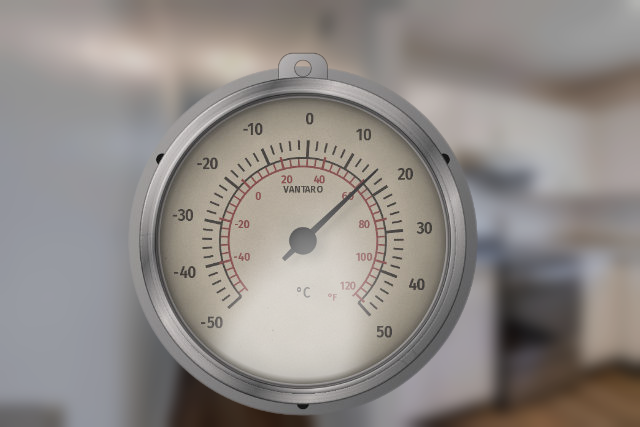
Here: 16 °C
